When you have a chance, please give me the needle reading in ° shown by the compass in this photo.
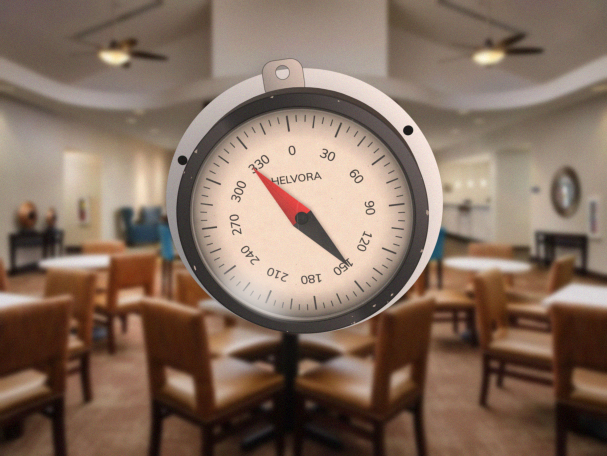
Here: 325 °
